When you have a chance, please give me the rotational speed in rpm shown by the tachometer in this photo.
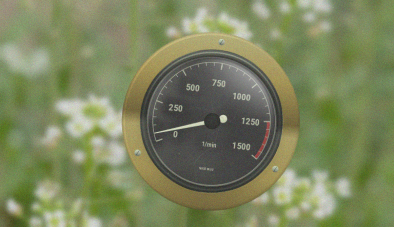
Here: 50 rpm
